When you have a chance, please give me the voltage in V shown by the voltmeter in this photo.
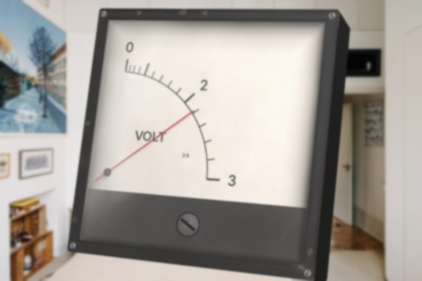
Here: 2.2 V
